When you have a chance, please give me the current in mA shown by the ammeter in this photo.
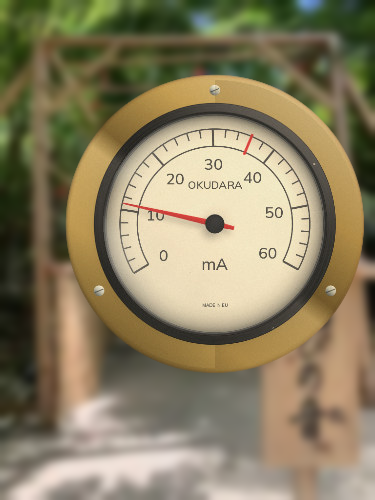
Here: 11 mA
